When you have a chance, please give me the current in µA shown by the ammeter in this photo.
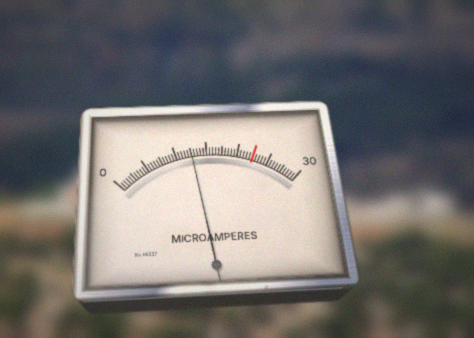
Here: 12.5 µA
